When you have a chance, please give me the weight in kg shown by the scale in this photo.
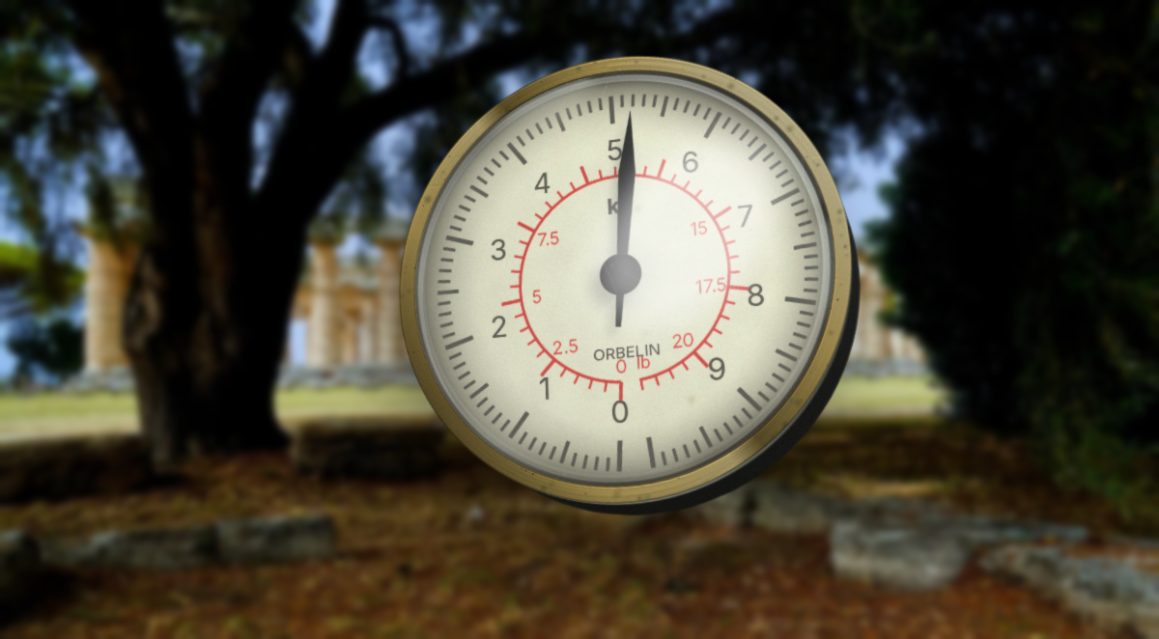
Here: 5.2 kg
